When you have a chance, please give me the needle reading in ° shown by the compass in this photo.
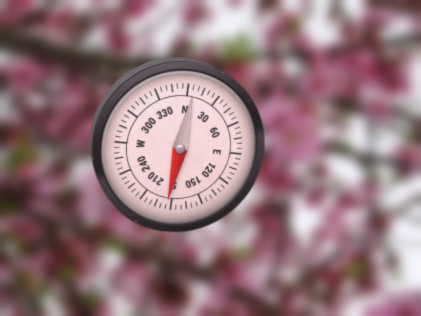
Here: 185 °
